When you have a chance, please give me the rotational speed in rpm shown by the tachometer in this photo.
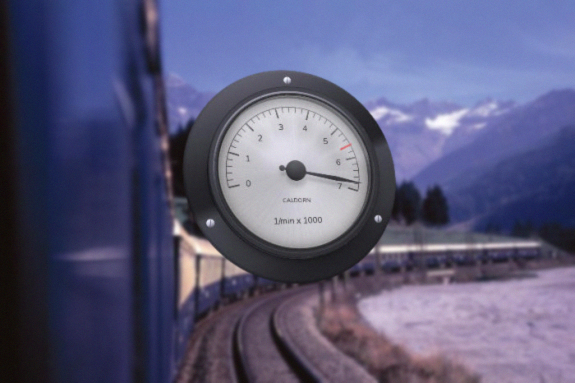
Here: 6800 rpm
